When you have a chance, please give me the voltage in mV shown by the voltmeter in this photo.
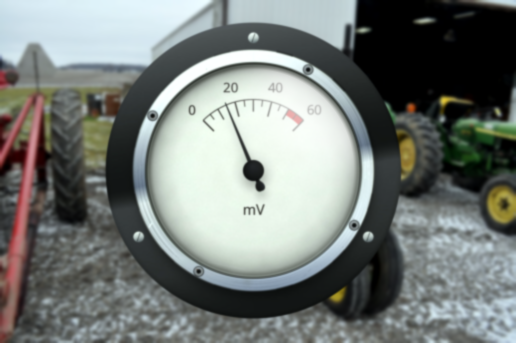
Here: 15 mV
